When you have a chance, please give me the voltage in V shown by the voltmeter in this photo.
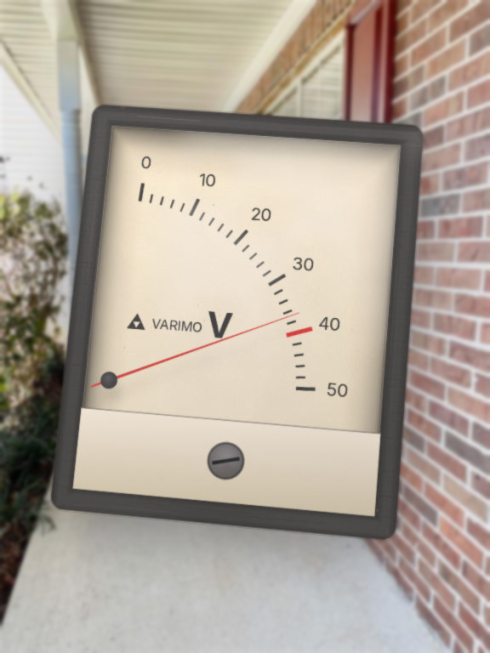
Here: 37 V
